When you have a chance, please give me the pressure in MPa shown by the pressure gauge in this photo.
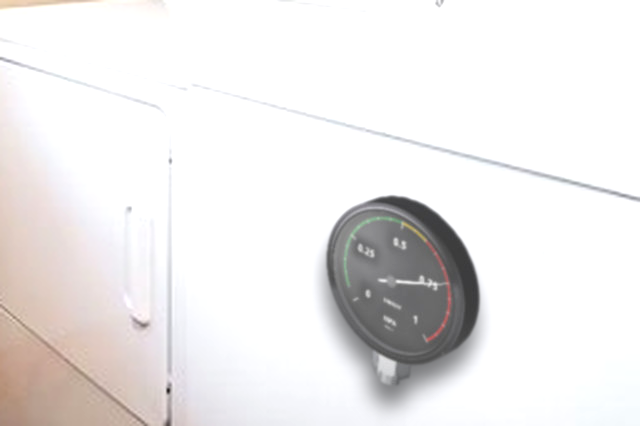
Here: 0.75 MPa
